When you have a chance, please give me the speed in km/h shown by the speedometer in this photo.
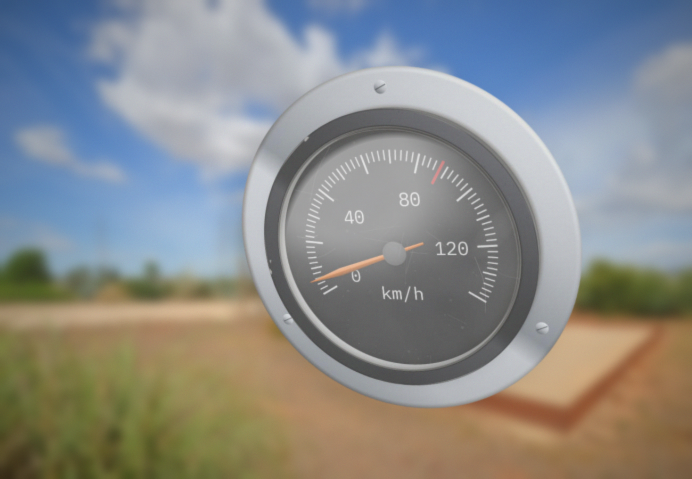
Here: 6 km/h
